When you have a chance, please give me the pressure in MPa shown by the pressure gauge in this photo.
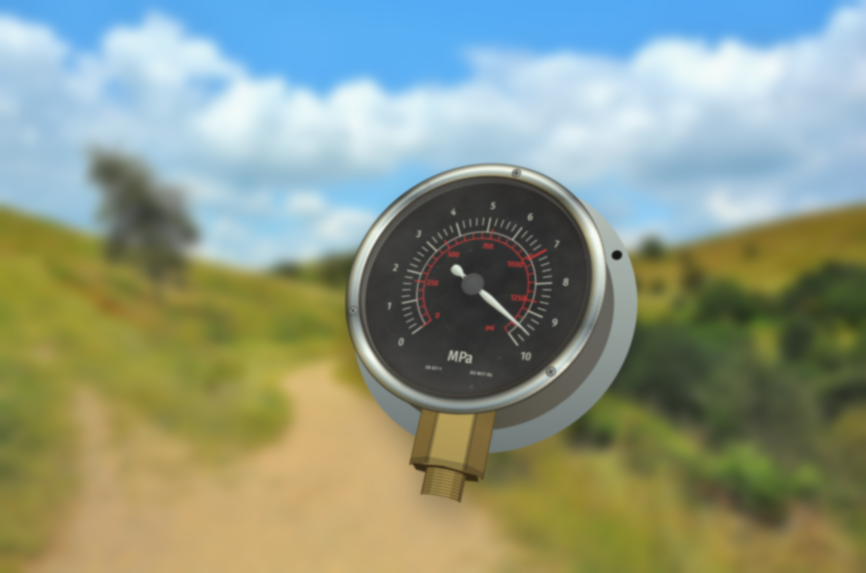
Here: 9.6 MPa
